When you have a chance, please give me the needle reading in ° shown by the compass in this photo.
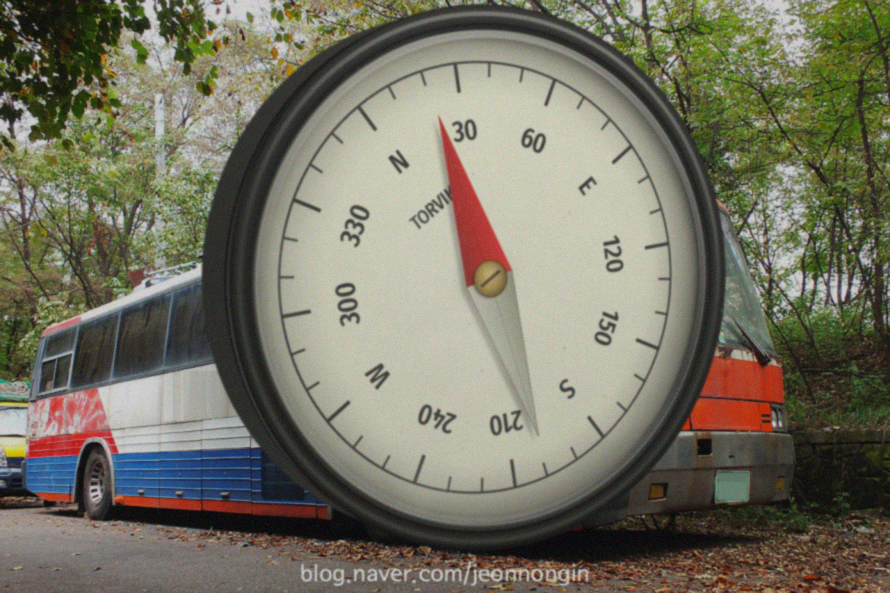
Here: 20 °
